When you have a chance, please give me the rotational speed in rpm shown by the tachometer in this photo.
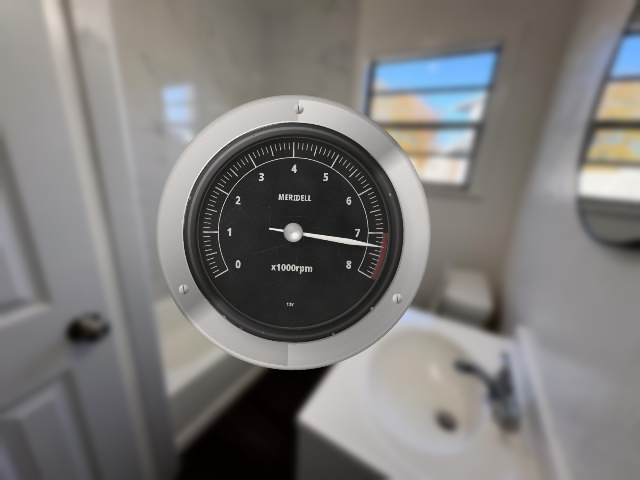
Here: 7300 rpm
